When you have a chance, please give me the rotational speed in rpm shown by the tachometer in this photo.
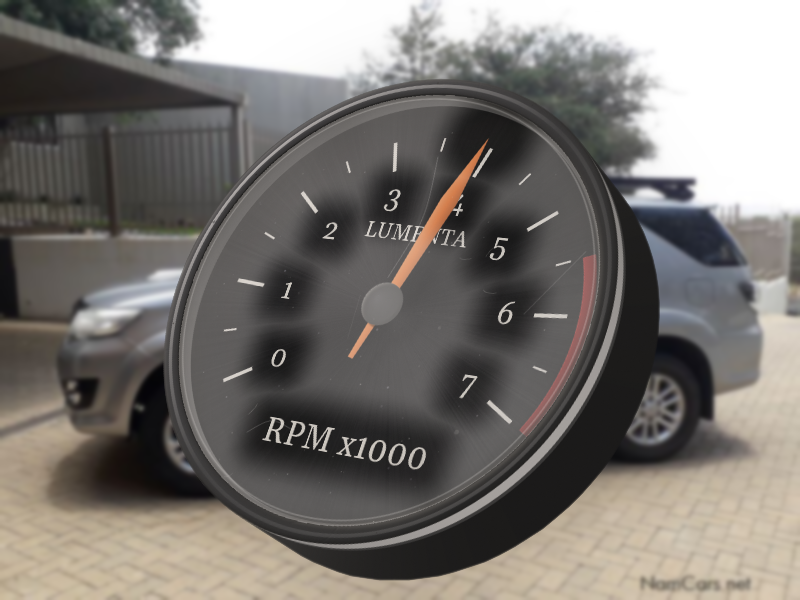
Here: 4000 rpm
